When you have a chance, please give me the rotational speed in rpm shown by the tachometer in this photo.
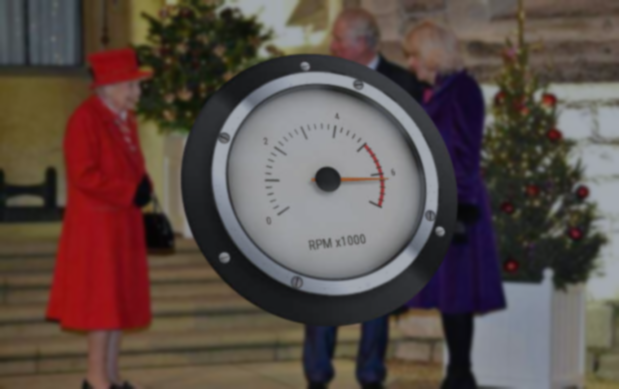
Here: 6200 rpm
